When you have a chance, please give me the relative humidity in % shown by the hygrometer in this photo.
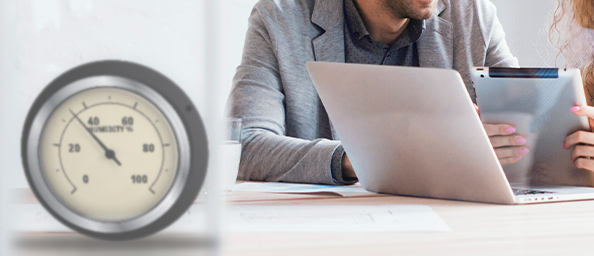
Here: 35 %
